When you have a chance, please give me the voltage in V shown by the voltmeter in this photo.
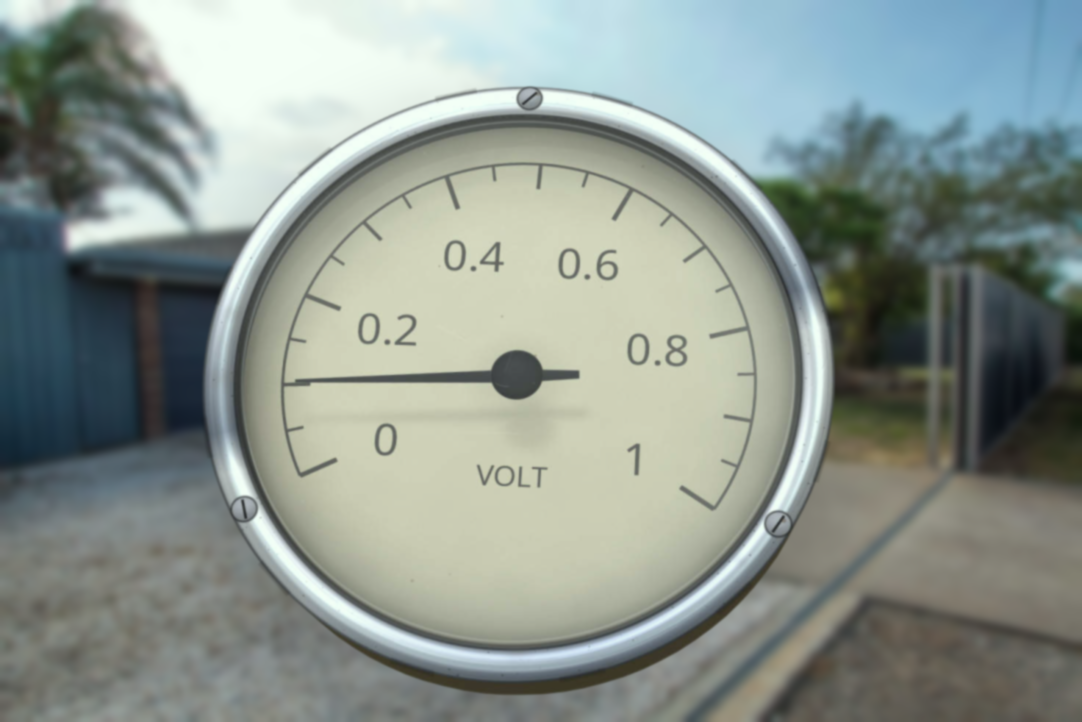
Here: 0.1 V
